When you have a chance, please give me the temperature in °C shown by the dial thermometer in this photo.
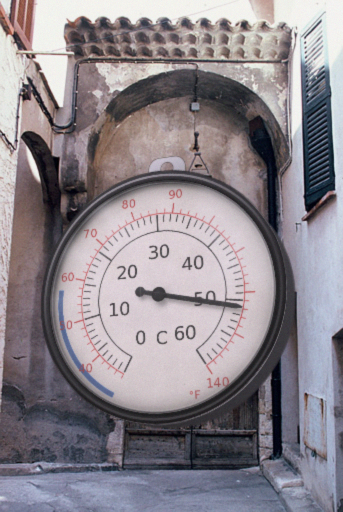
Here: 51 °C
